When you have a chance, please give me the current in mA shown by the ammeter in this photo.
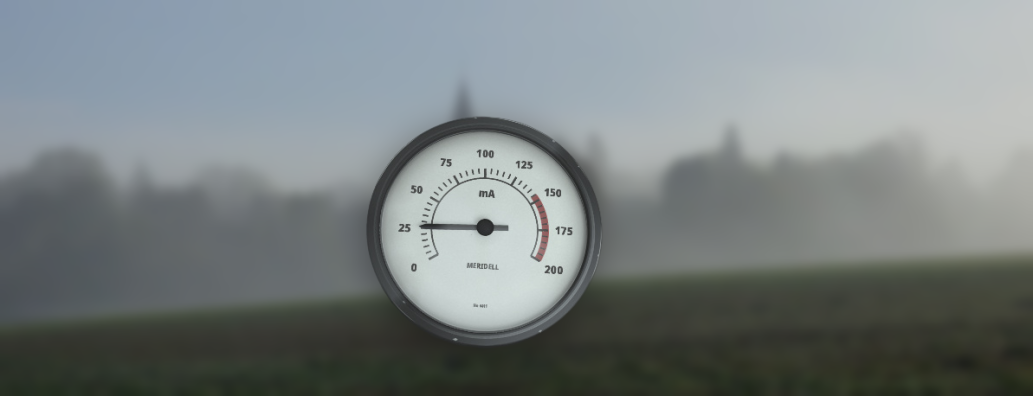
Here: 25 mA
